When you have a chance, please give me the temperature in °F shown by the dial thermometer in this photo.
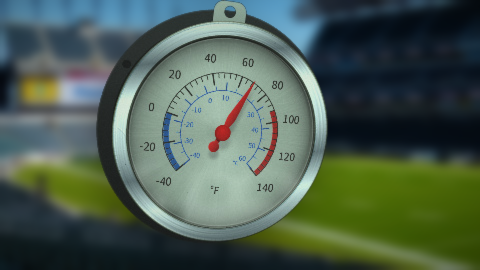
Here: 68 °F
